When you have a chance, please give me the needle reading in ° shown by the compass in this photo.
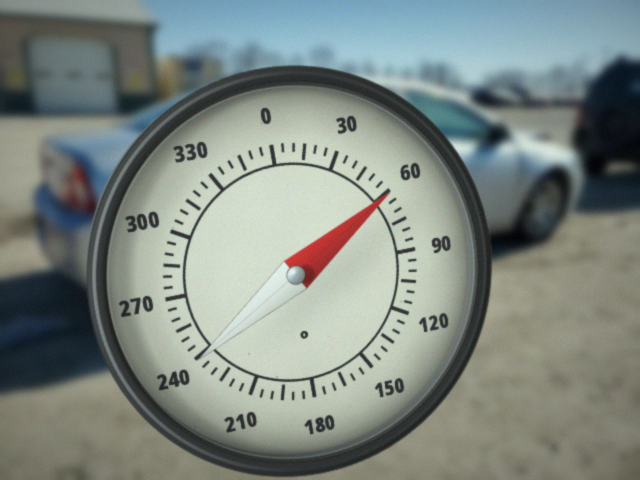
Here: 60 °
